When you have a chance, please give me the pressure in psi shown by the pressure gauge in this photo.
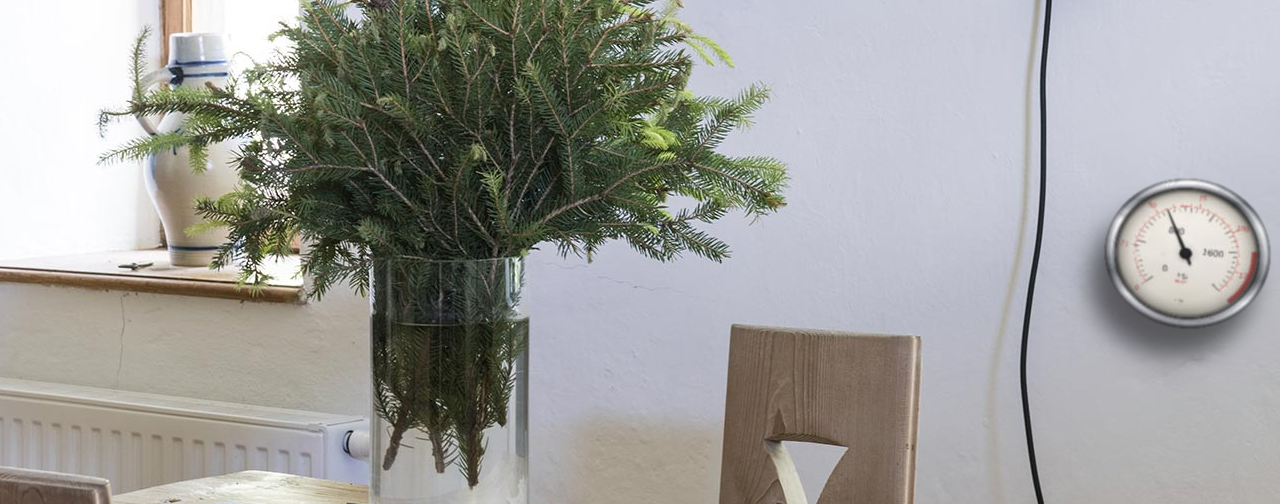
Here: 800 psi
